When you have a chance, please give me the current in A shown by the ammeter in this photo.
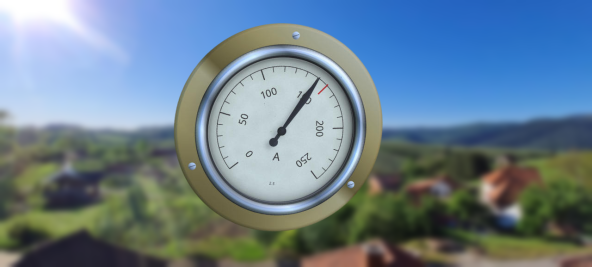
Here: 150 A
